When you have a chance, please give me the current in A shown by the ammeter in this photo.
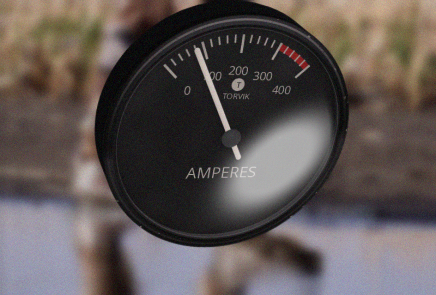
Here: 80 A
